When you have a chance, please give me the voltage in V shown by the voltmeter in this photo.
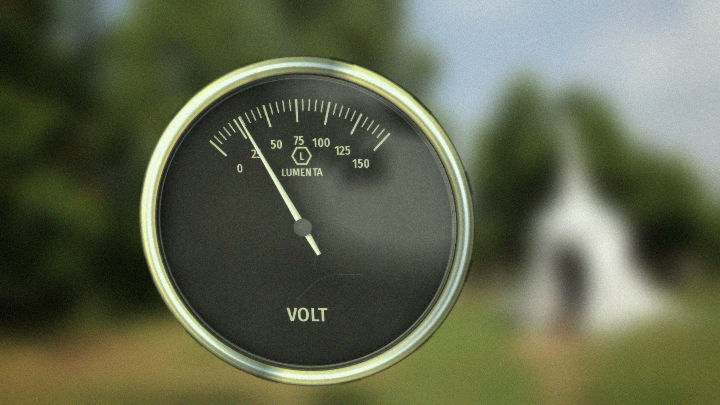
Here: 30 V
